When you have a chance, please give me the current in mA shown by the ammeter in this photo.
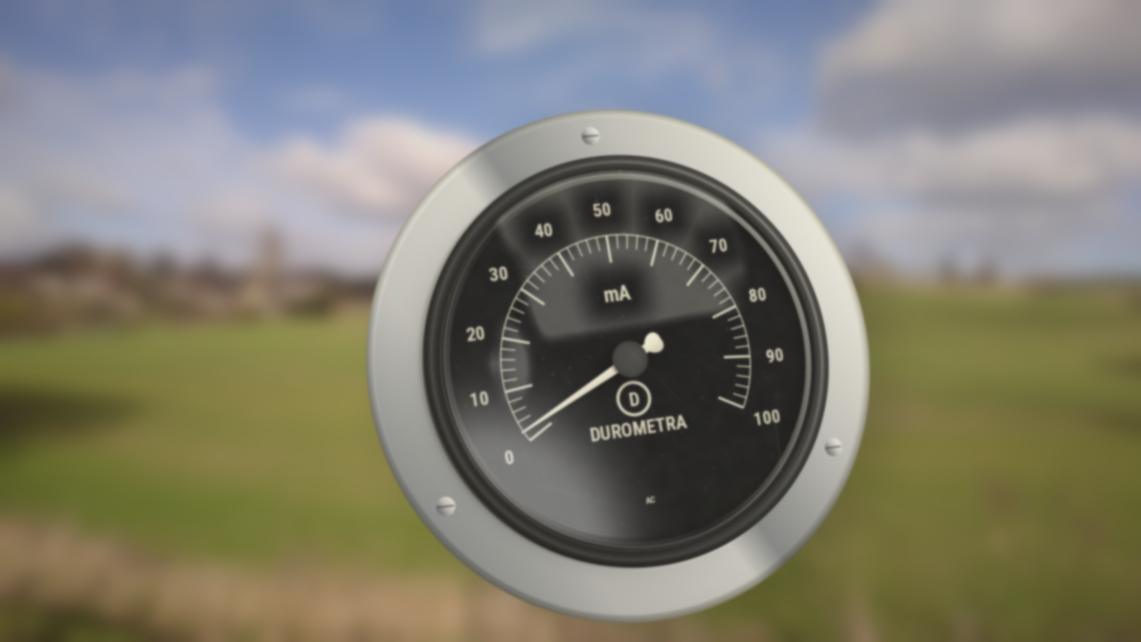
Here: 2 mA
